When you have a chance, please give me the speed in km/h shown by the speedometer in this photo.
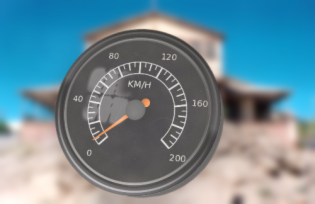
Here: 5 km/h
